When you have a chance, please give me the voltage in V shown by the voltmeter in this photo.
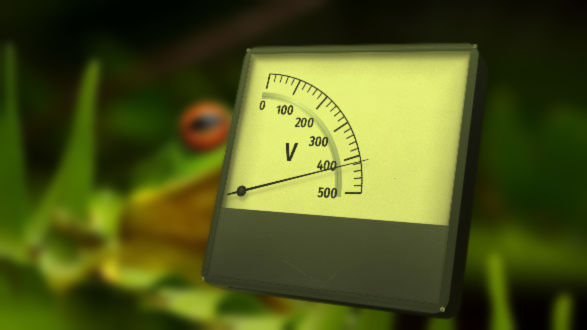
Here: 420 V
